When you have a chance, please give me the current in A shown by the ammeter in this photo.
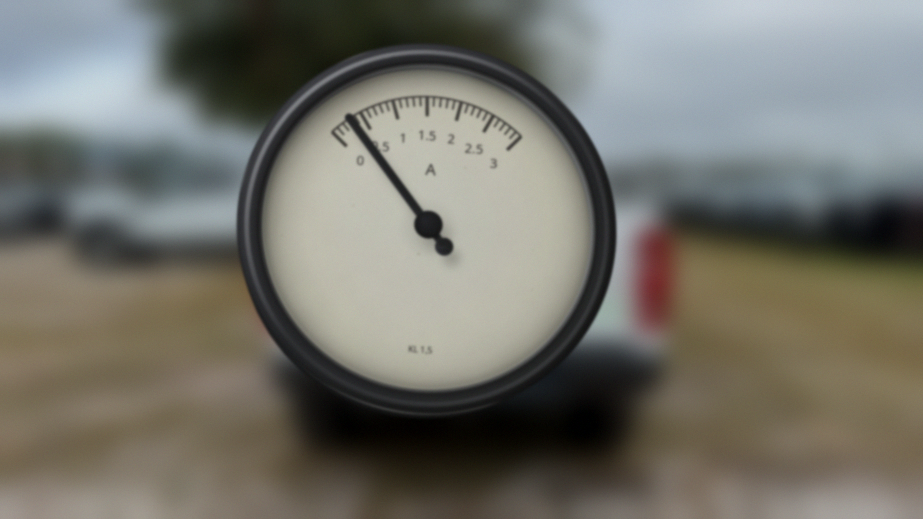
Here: 0.3 A
